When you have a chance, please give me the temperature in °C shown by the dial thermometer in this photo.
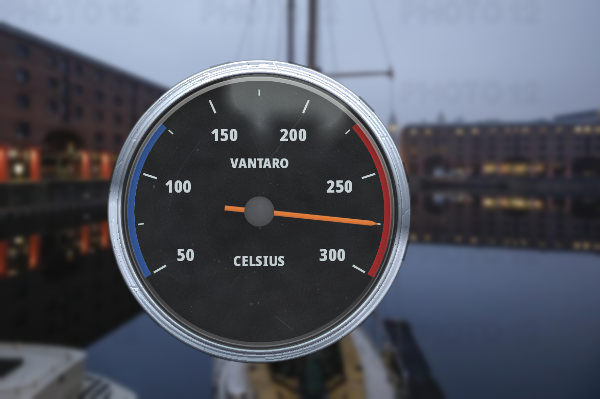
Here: 275 °C
